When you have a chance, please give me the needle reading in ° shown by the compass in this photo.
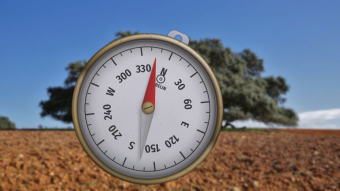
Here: 345 °
